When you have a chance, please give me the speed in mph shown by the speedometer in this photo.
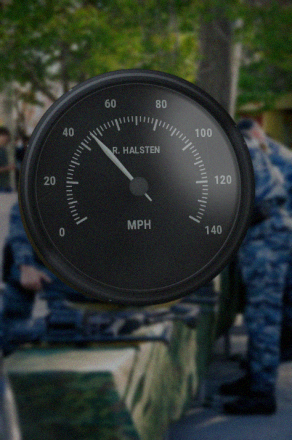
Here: 46 mph
